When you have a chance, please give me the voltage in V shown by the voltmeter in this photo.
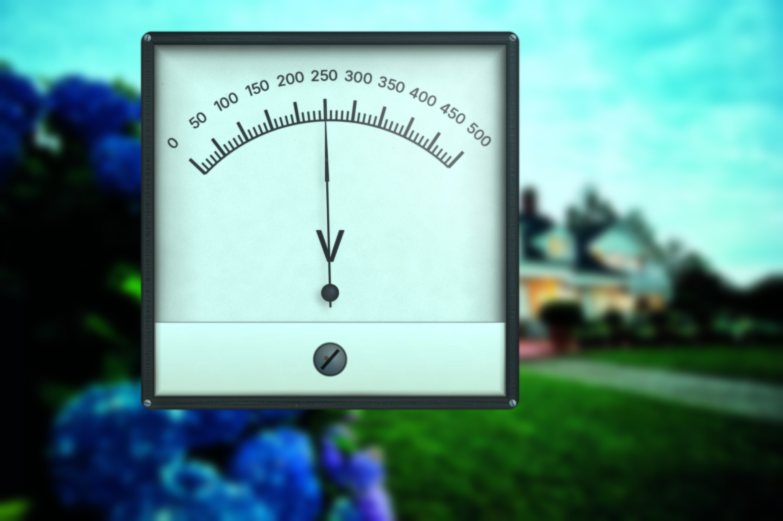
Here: 250 V
